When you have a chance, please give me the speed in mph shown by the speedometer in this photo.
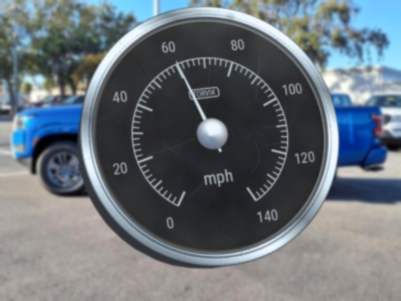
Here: 60 mph
